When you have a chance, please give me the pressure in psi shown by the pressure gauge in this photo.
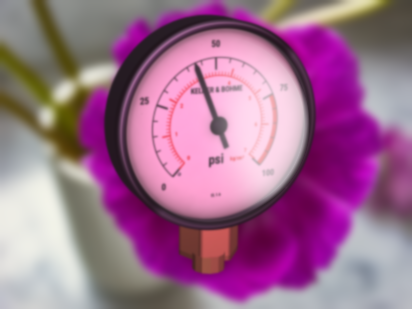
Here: 42.5 psi
